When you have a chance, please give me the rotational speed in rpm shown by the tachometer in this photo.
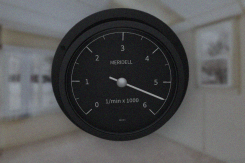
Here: 5500 rpm
